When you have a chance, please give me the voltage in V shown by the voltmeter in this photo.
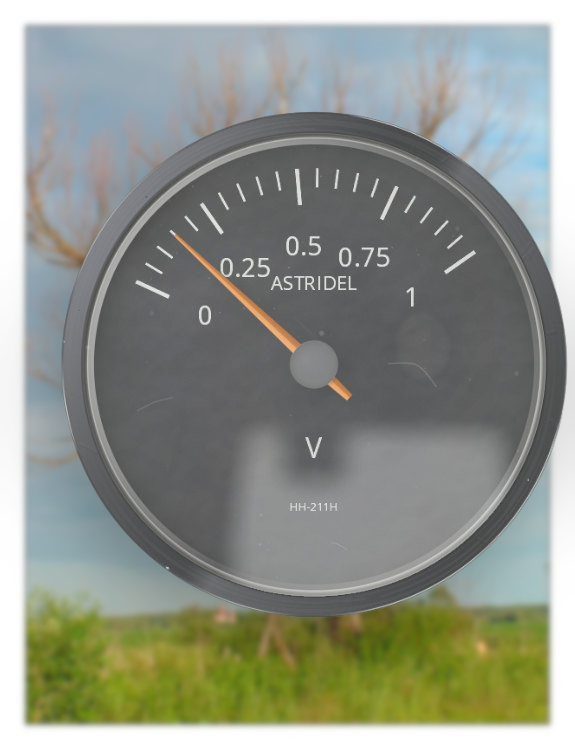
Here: 0.15 V
